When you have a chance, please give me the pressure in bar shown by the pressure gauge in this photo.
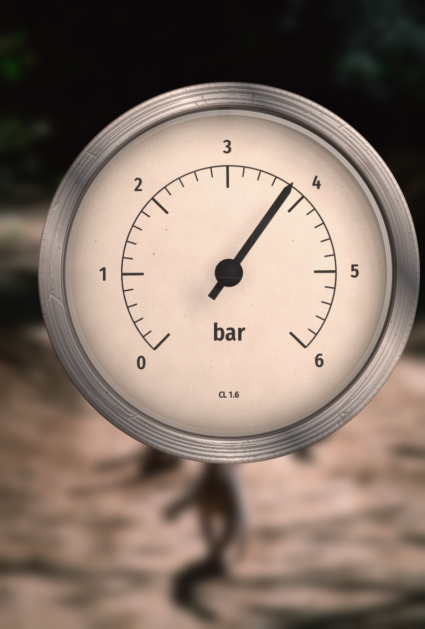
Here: 3.8 bar
